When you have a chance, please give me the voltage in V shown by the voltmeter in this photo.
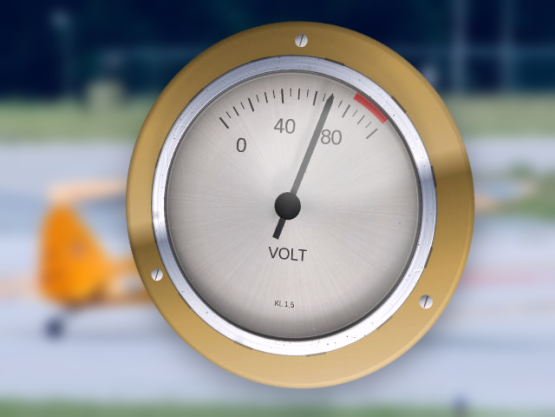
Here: 70 V
